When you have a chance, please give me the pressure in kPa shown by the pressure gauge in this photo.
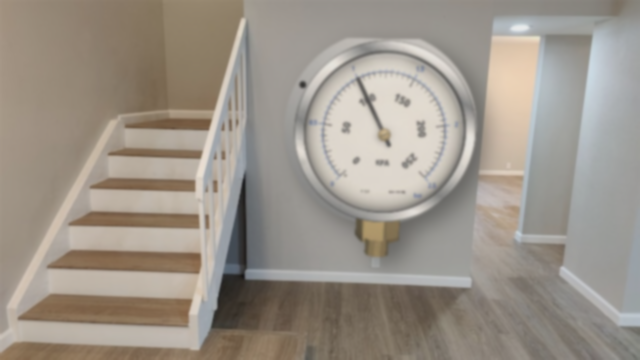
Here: 100 kPa
